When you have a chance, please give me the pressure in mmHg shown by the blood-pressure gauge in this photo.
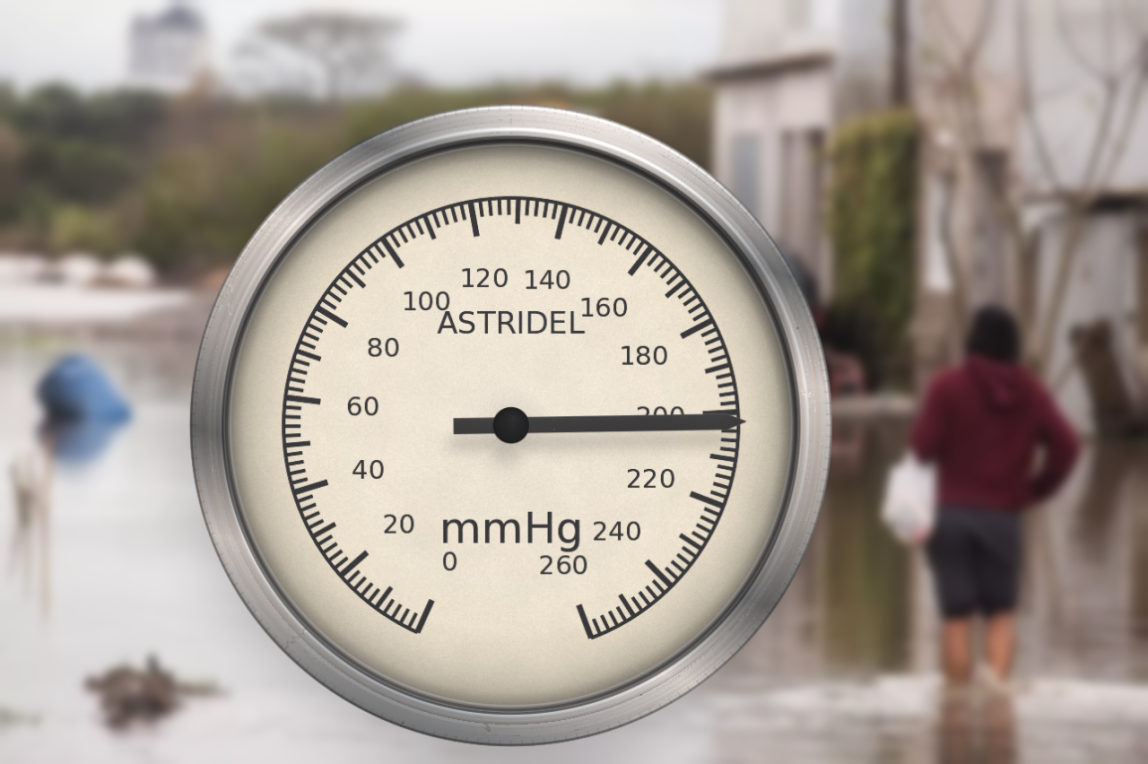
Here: 202 mmHg
